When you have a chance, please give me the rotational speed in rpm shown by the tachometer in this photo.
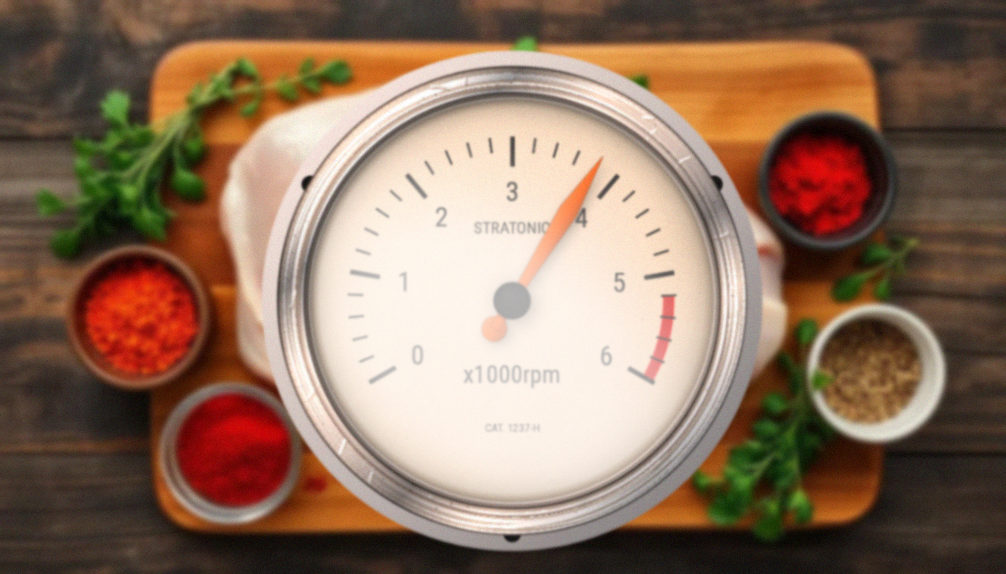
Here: 3800 rpm
